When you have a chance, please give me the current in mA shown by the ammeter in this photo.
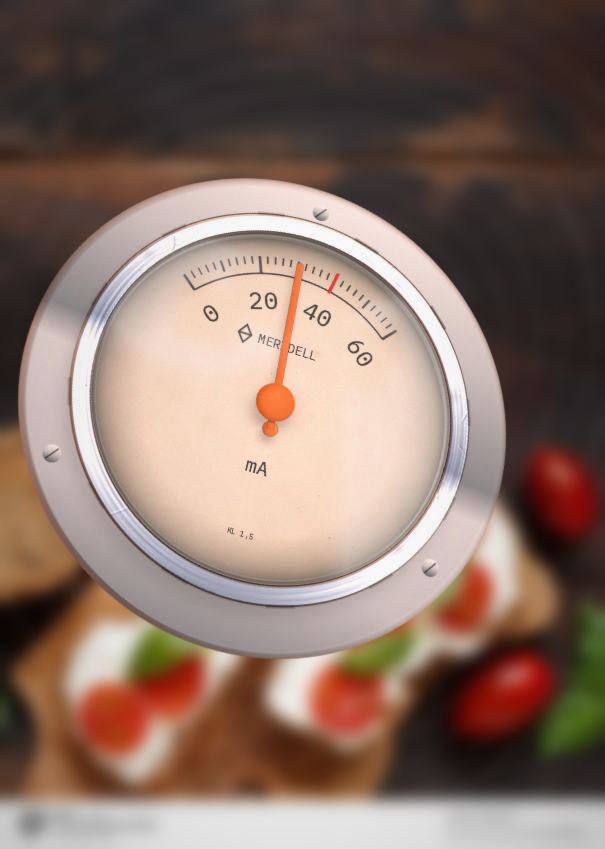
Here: 30 mA
